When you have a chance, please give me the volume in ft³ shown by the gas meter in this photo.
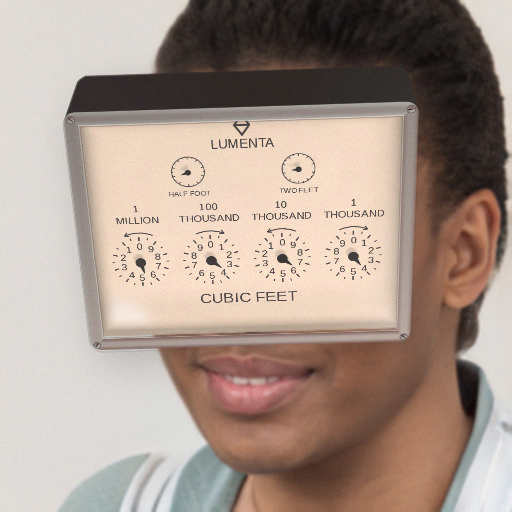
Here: 536400 ft³
